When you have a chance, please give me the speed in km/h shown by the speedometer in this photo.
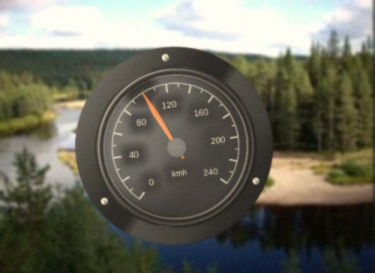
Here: 100 km/h
